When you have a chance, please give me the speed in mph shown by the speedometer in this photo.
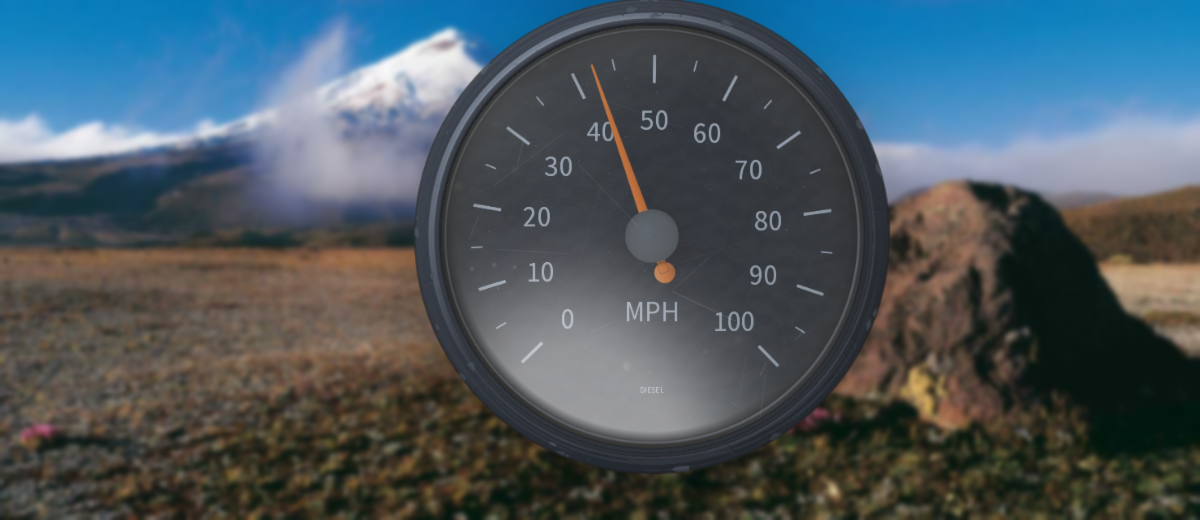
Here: 42.5 mph
